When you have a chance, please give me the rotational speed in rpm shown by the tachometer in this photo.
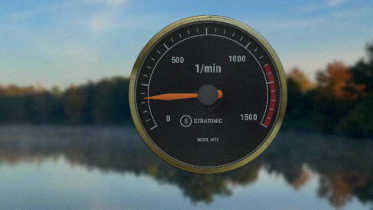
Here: 175 rpm
